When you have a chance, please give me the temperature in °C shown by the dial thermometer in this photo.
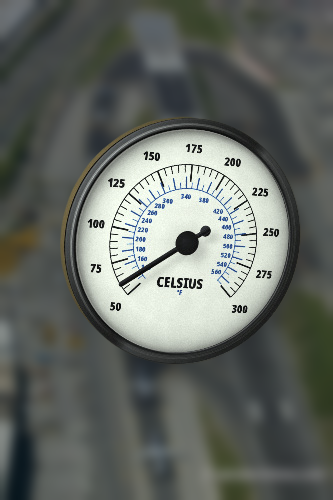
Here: 60 °C
